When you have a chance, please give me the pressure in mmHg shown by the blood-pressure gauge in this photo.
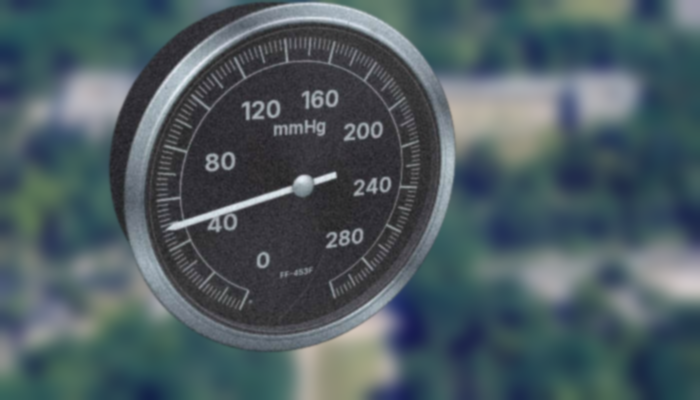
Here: 50 mmHg
